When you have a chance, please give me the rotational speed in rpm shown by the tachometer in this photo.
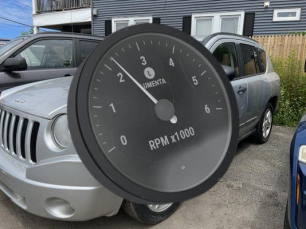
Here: 2200 rpm
